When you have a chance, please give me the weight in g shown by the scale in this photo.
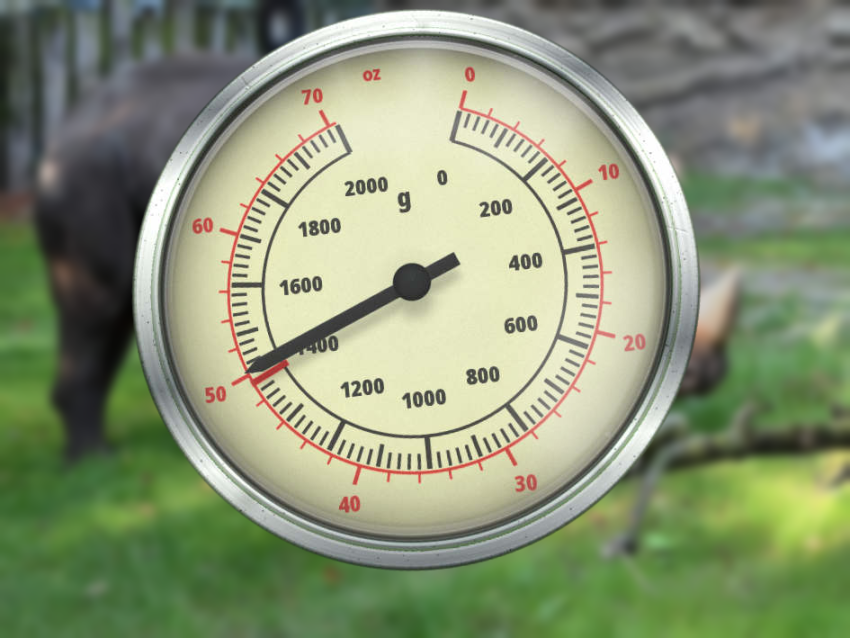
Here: 1420 g
